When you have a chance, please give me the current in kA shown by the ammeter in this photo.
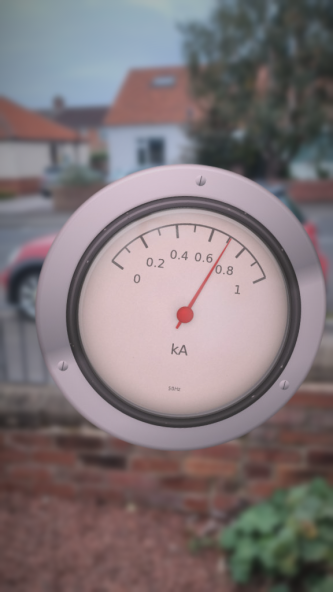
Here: 0.7 kA
